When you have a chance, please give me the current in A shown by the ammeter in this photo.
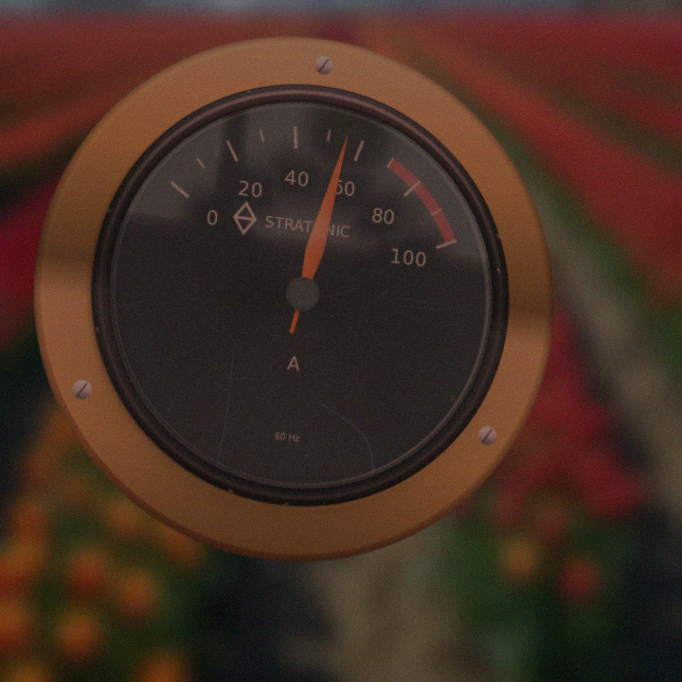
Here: 55 A
